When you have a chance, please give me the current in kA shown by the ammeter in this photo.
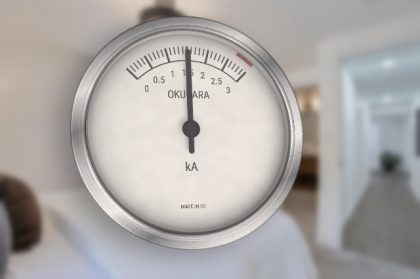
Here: 1.5 kA
